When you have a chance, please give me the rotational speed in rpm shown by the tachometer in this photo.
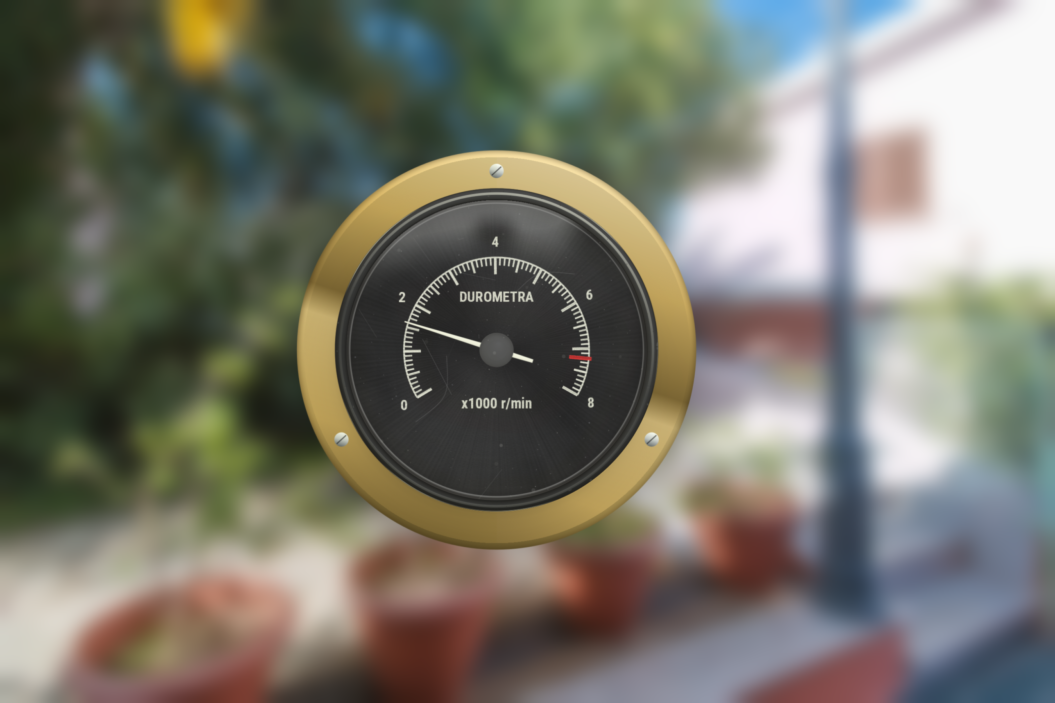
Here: 1600 rpm
